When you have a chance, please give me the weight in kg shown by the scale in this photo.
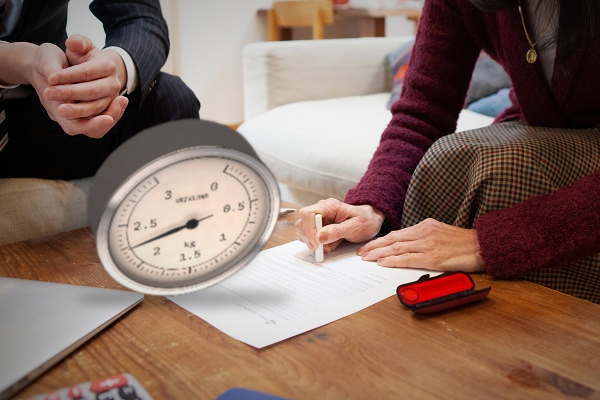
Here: 2.25 kg
